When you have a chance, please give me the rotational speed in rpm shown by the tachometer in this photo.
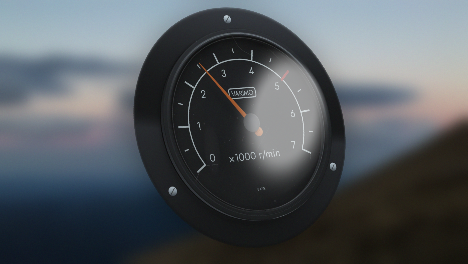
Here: 2500 rpm
